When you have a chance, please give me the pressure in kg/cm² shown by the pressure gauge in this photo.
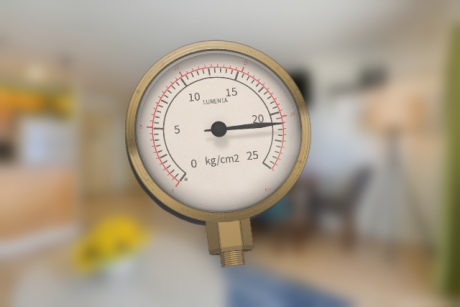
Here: 21 kg/cm²
